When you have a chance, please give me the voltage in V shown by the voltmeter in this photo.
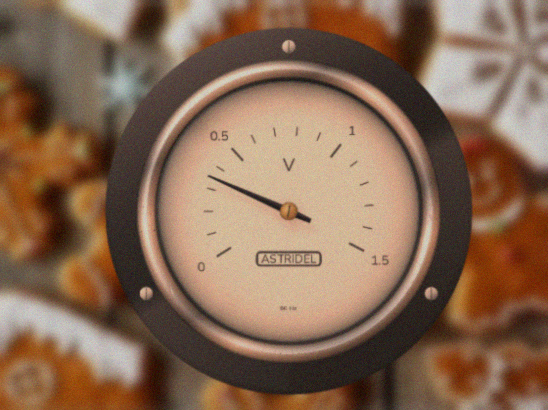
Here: 0.35 V
